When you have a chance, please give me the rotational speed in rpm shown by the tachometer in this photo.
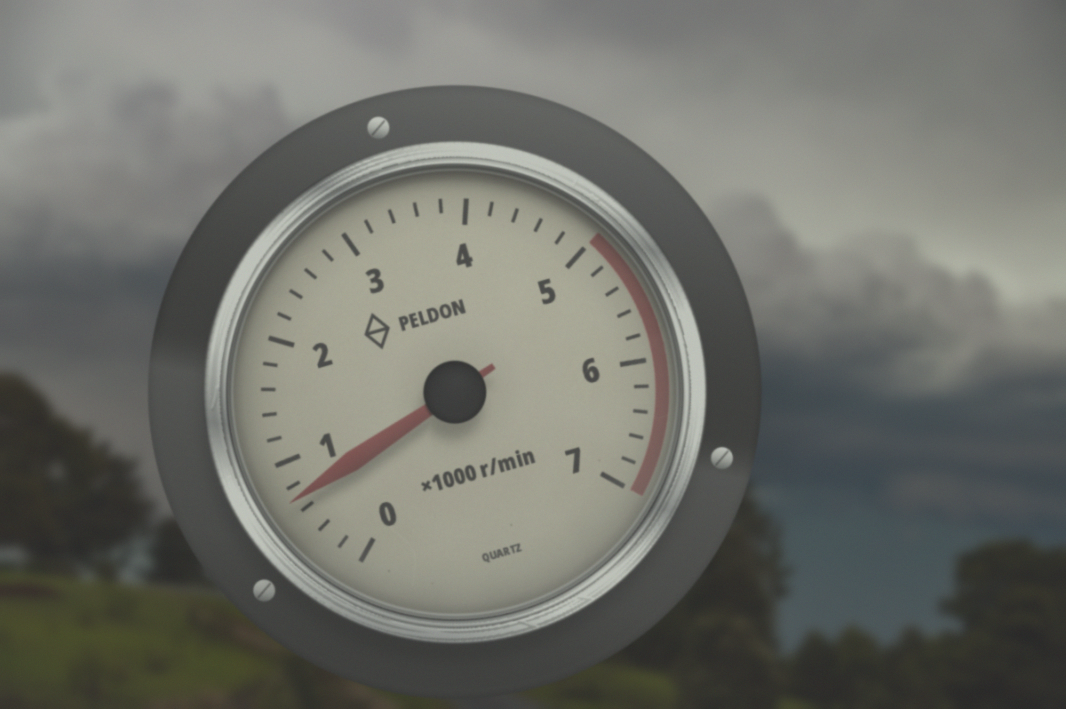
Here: 700 rpm
